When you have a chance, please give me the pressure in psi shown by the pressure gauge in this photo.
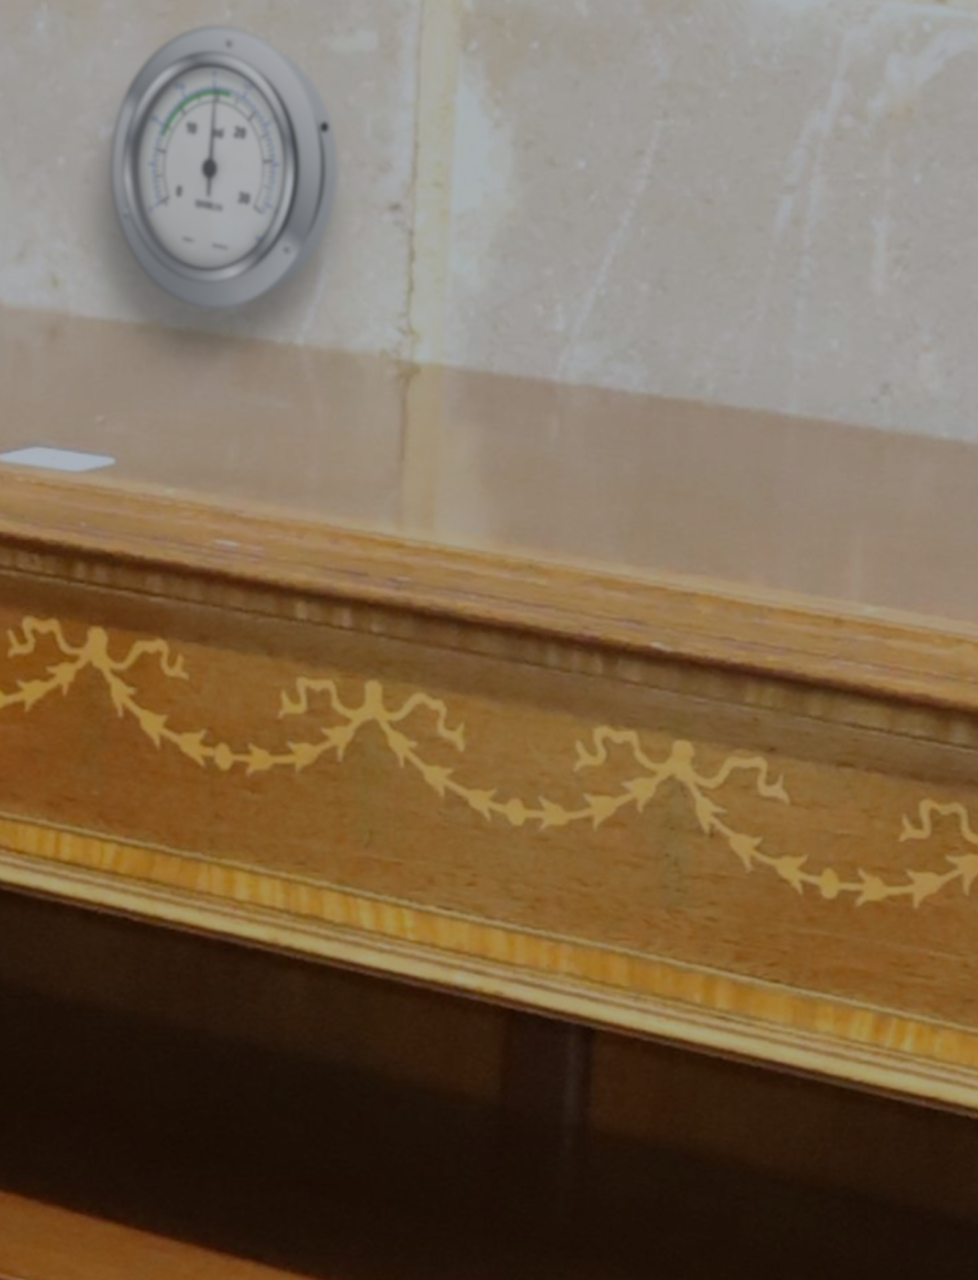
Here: 15 psi
